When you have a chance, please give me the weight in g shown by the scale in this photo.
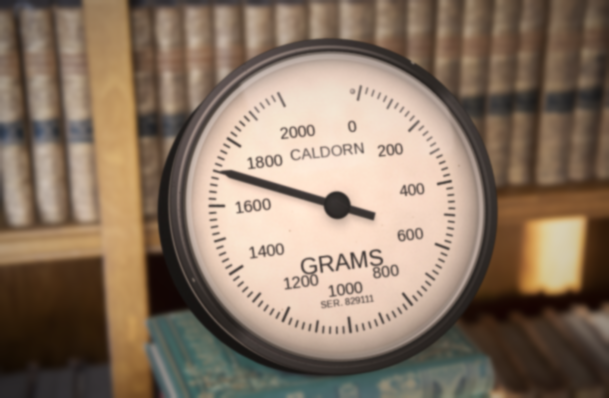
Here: 1700 g
